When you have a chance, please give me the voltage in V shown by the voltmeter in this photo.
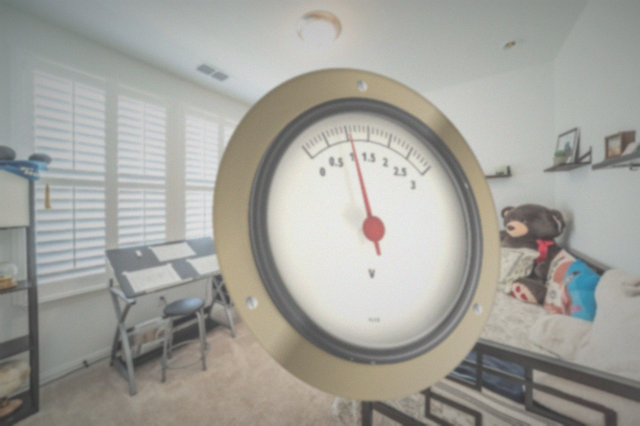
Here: 1 V
